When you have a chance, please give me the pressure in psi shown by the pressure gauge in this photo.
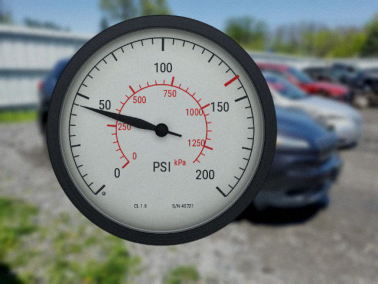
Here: 45 psi
